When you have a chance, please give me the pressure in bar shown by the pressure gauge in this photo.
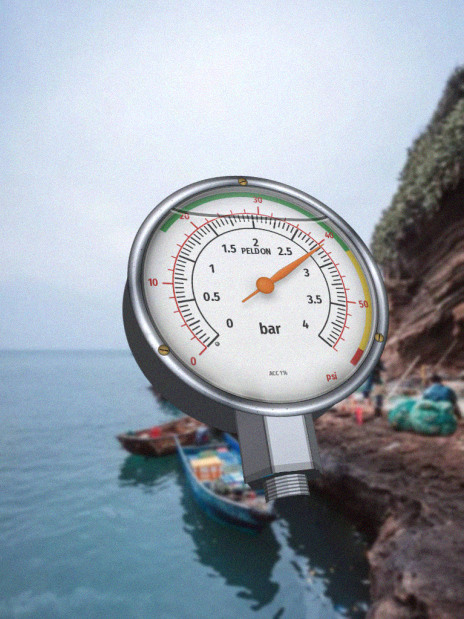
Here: 2.8 bar
